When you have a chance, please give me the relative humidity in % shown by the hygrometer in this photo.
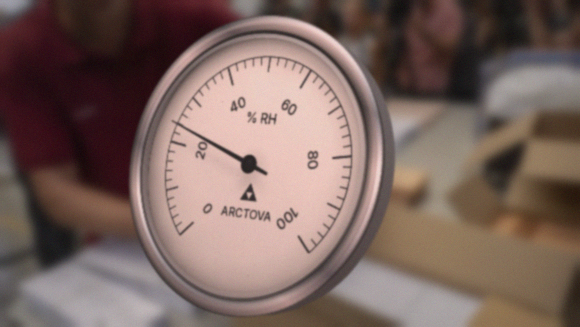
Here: 24 %
